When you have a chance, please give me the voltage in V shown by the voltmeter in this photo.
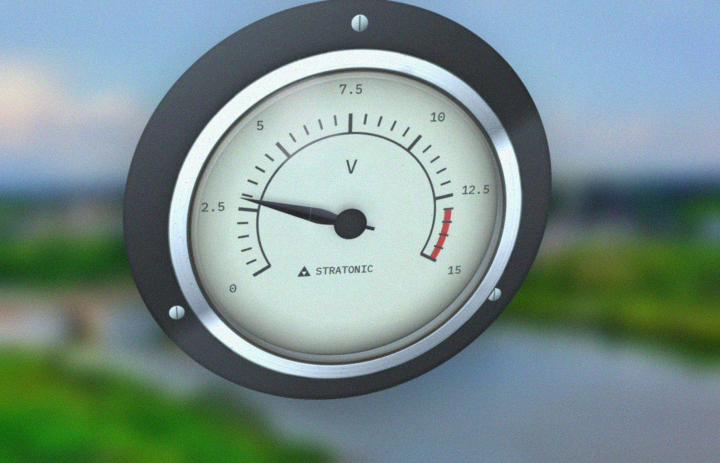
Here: 3 V
